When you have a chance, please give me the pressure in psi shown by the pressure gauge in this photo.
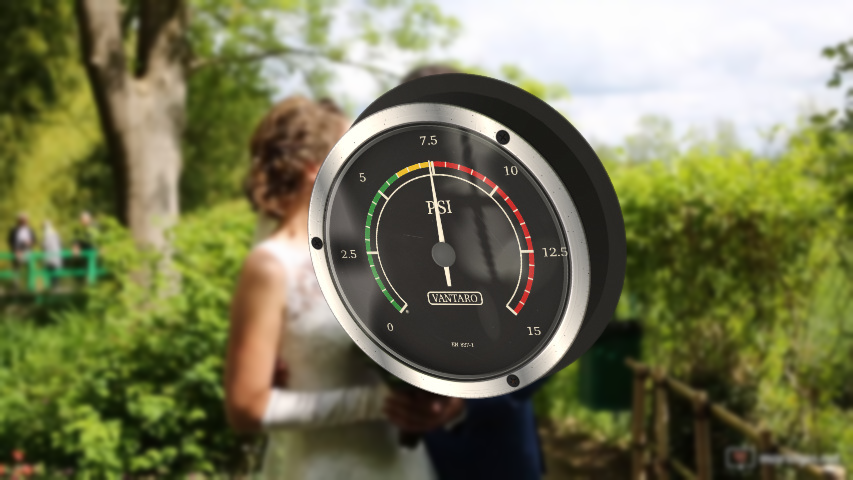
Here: 7.5 psi
